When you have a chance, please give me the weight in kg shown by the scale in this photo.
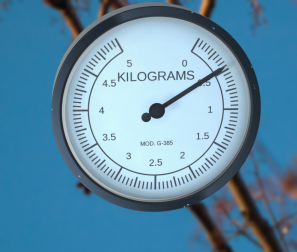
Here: 0.45 kg
